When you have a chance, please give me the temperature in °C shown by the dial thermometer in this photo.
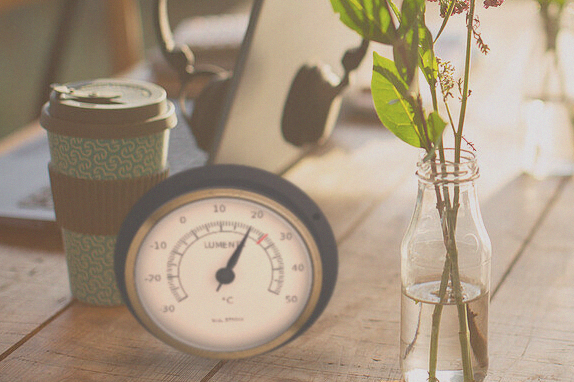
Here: 20 °C
